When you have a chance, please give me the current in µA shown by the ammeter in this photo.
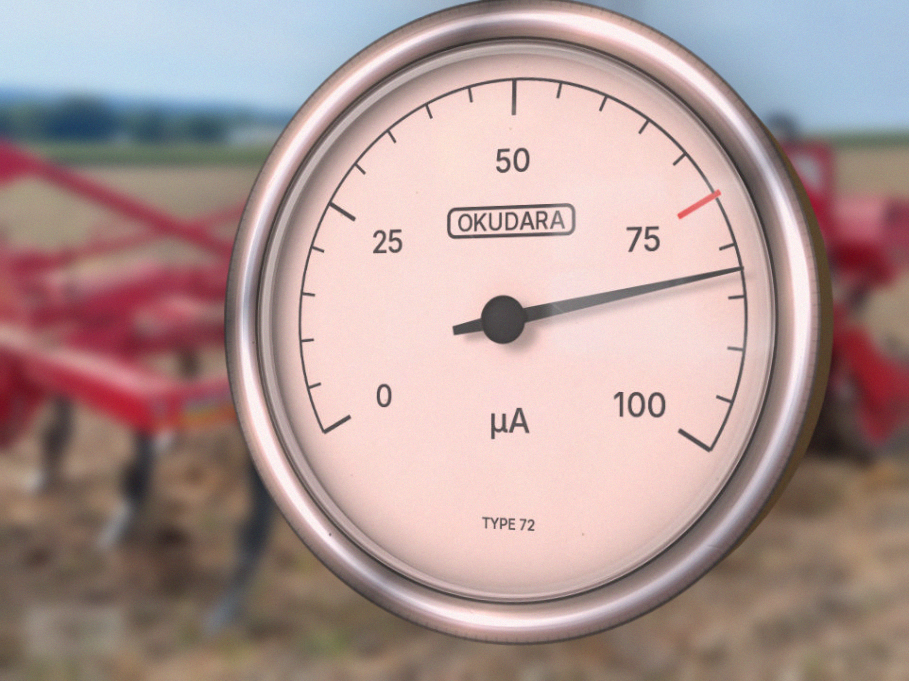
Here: 82.5 µA
